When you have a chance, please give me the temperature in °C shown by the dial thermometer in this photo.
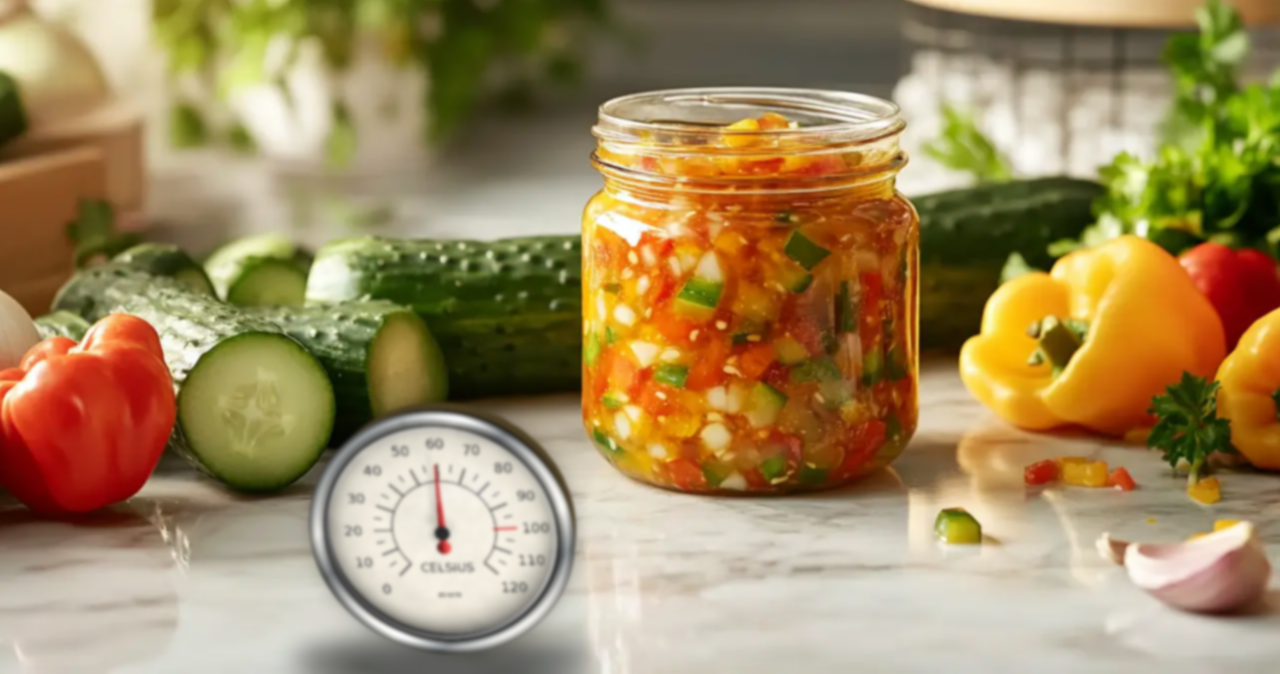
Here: 60 °C
